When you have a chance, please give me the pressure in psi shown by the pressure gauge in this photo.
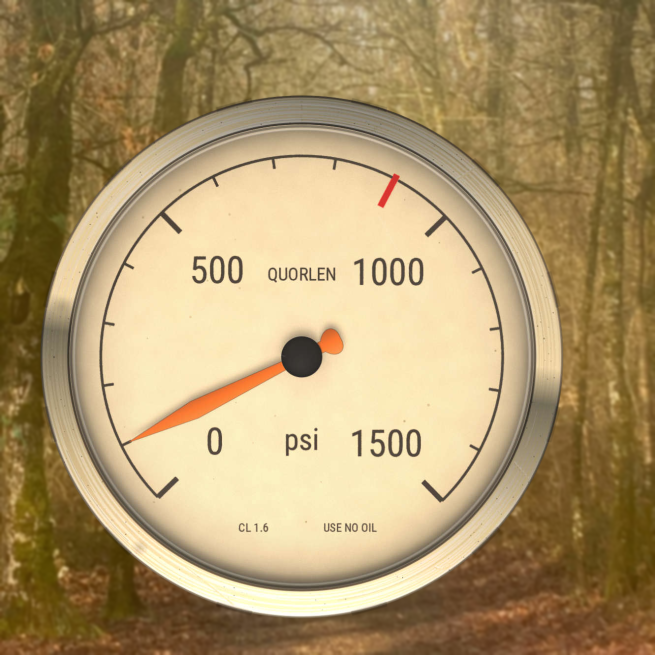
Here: 100 psi
